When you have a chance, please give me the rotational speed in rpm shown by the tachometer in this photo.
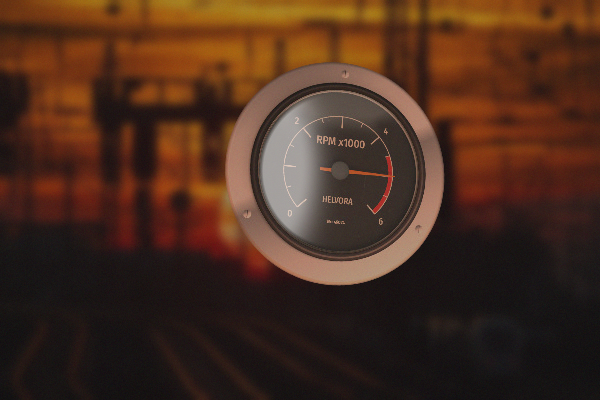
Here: 5000 rpm
